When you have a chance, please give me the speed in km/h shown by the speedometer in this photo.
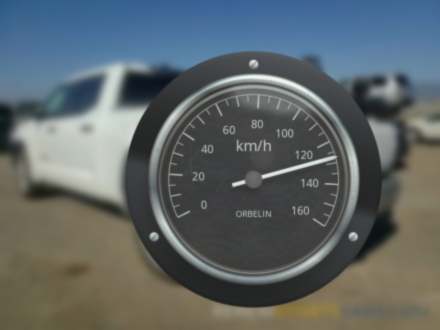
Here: 127.5 km/h
